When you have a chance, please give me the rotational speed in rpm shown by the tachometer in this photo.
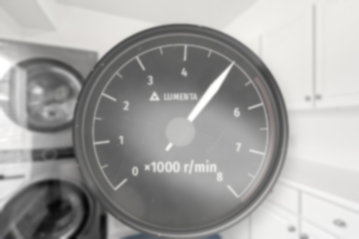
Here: 5000 rpm
